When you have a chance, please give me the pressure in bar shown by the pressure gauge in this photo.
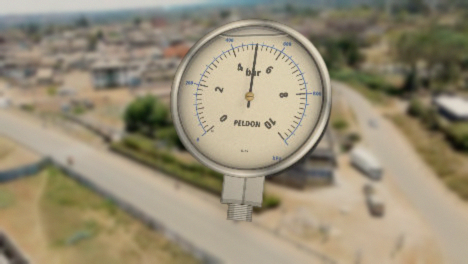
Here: 5 bar
